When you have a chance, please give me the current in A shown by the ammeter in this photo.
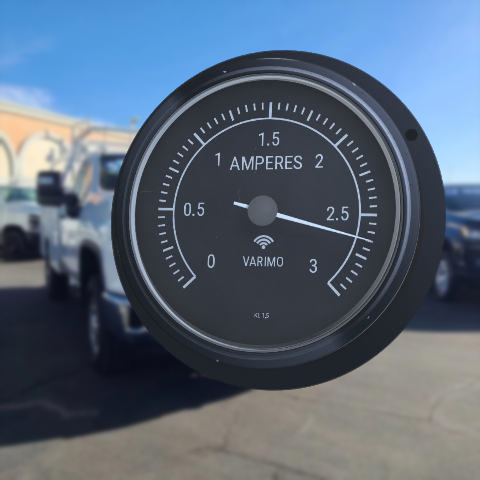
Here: 2.65 A
